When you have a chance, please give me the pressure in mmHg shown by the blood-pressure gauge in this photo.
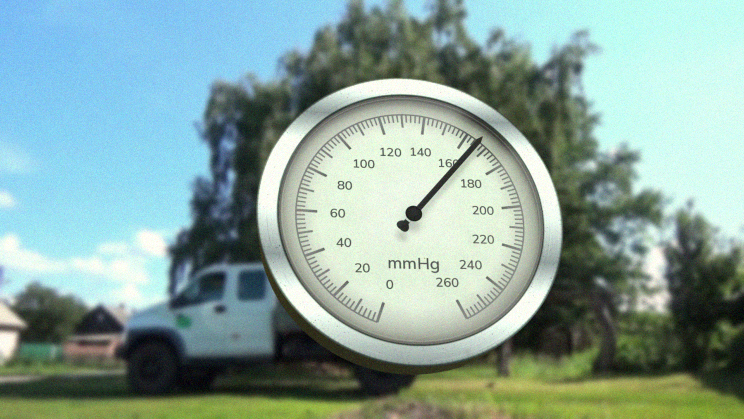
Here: 166 mmHg
